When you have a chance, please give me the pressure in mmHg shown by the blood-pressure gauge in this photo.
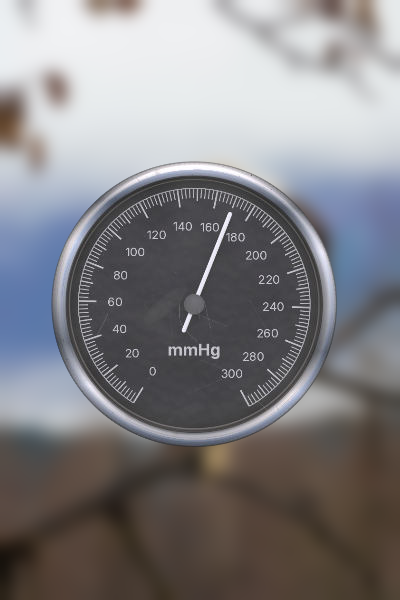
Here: 170 mmHg
